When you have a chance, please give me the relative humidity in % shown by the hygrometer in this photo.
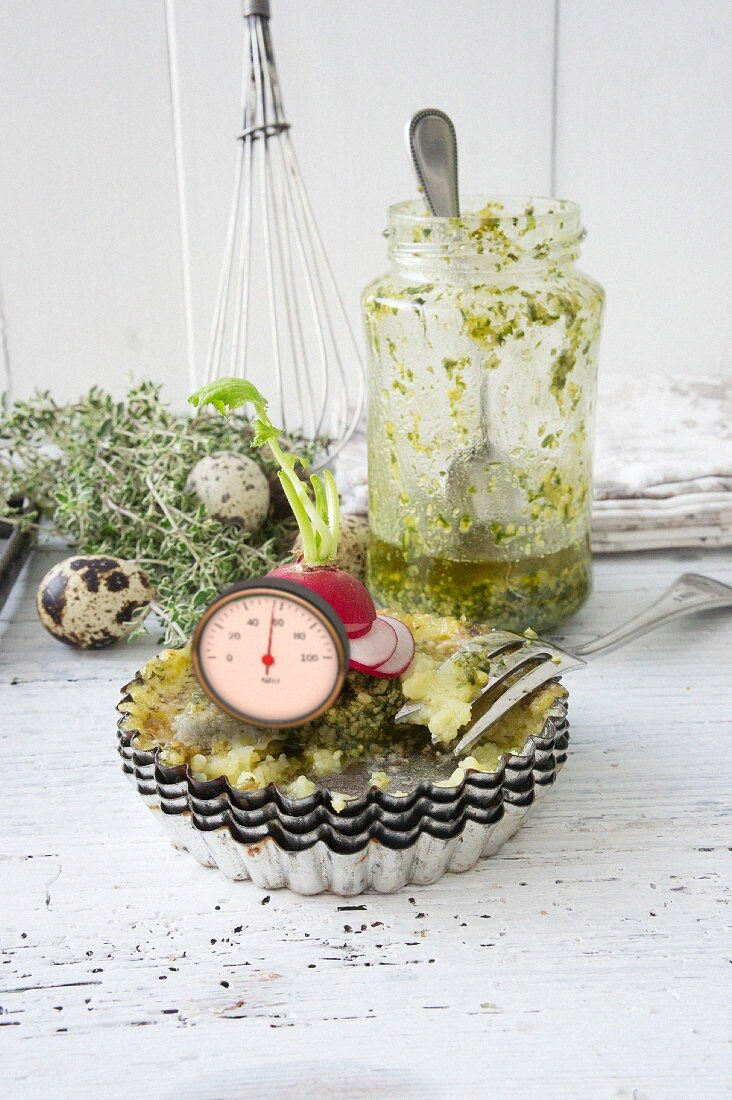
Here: 56 %
